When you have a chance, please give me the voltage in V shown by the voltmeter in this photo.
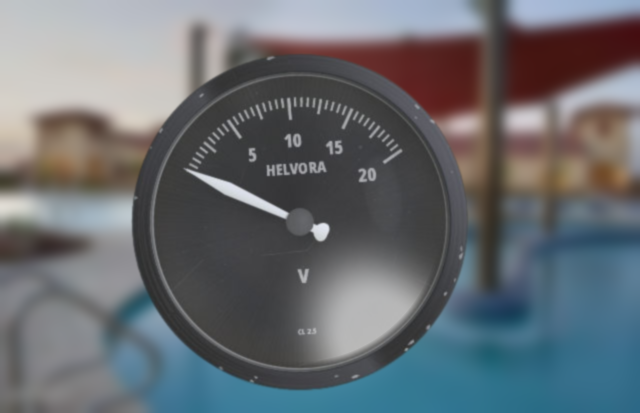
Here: 0 V
